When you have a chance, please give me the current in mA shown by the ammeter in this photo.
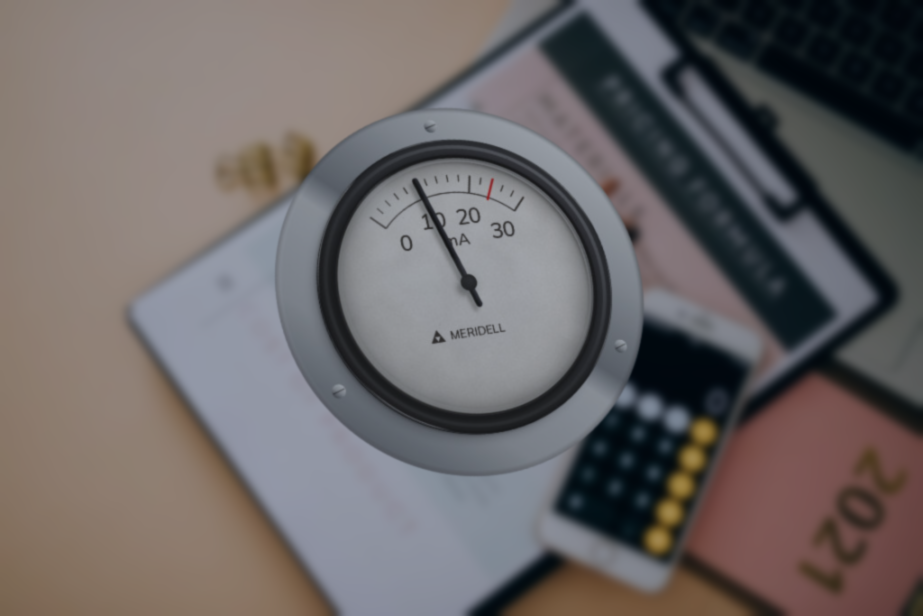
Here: 10 mA
